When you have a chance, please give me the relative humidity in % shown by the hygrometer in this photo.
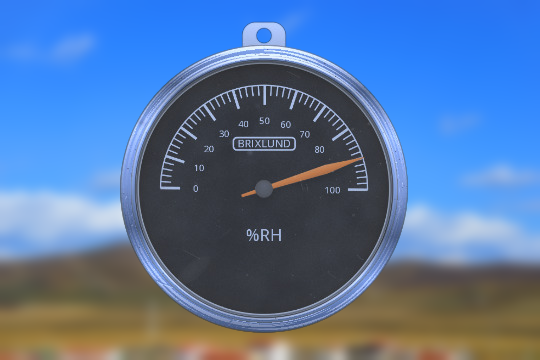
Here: 90 %
